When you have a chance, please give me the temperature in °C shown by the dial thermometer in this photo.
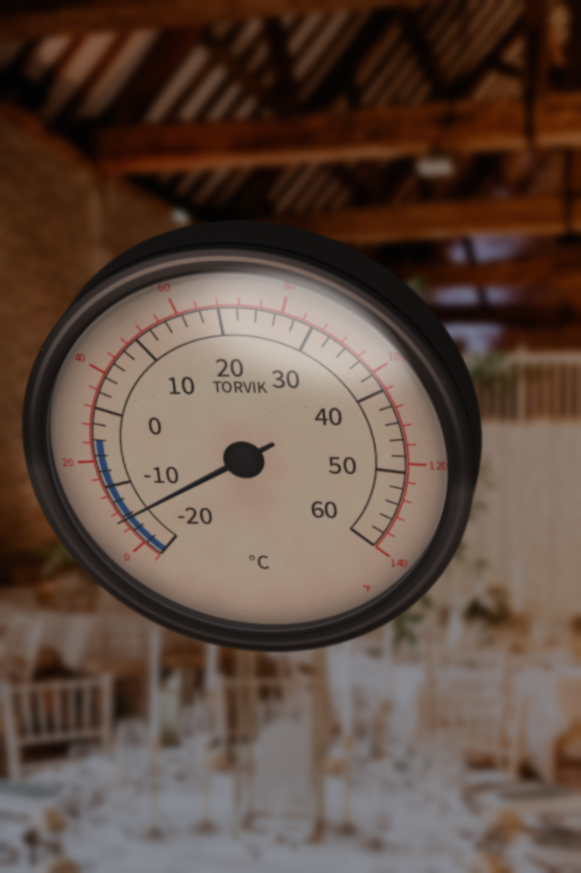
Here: -14 °C
